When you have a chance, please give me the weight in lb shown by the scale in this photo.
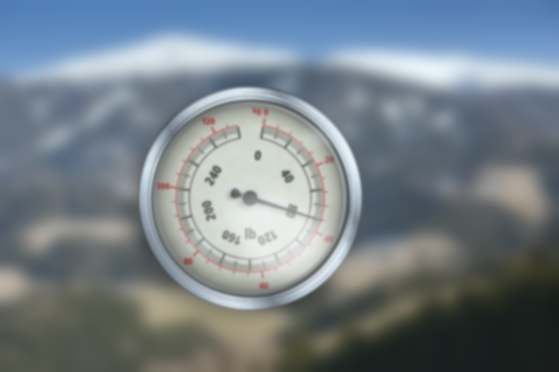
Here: 80 lb
